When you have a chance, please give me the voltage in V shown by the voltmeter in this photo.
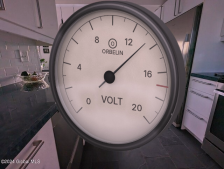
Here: 13.5 V
